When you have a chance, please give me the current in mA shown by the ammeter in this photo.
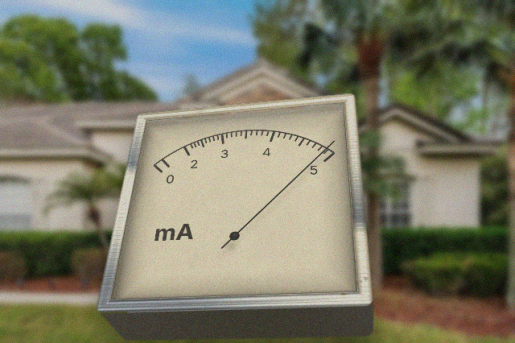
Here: 4.9 mA
